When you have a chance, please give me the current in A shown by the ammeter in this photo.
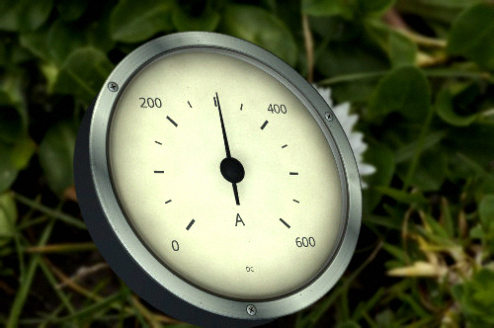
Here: 300 A
